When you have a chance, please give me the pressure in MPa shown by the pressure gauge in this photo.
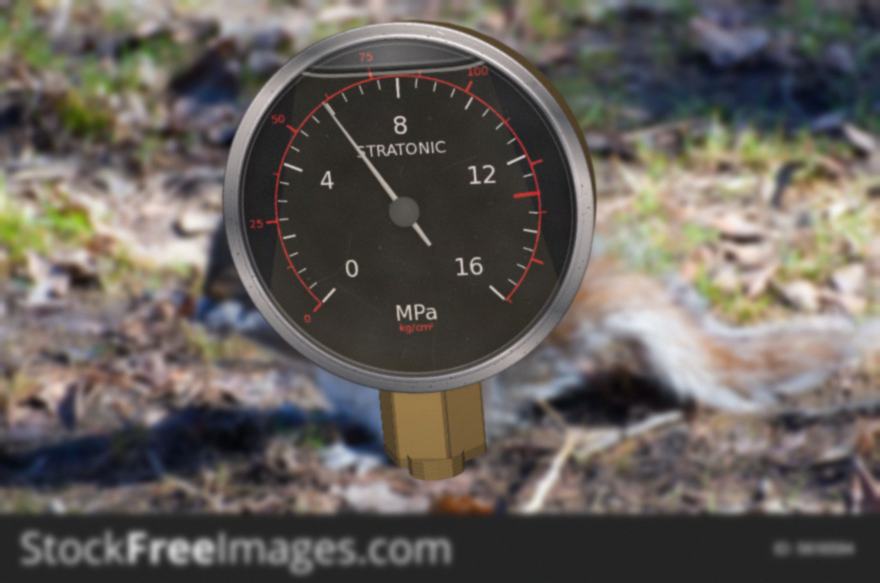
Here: 6 MPa
